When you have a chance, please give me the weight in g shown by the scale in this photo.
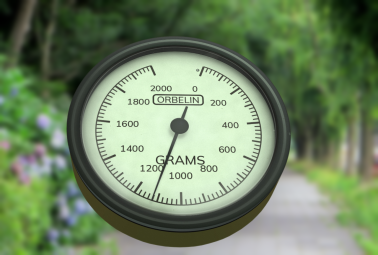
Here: 1120 g
